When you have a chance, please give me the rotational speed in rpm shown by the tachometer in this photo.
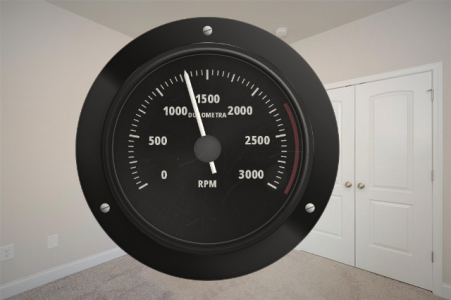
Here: 1300 rpm
